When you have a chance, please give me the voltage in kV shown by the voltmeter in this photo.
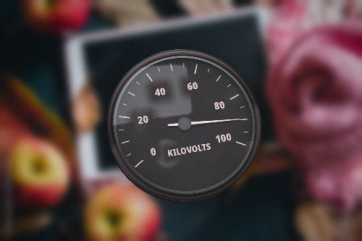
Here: 90 kV
